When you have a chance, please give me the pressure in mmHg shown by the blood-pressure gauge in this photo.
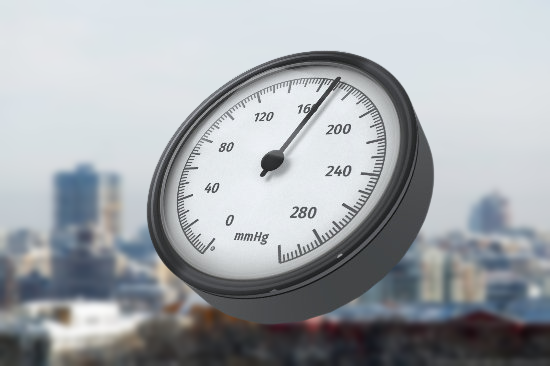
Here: 170 mmHg
